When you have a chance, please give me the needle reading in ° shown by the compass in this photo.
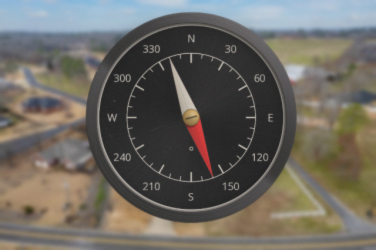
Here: 160 °
